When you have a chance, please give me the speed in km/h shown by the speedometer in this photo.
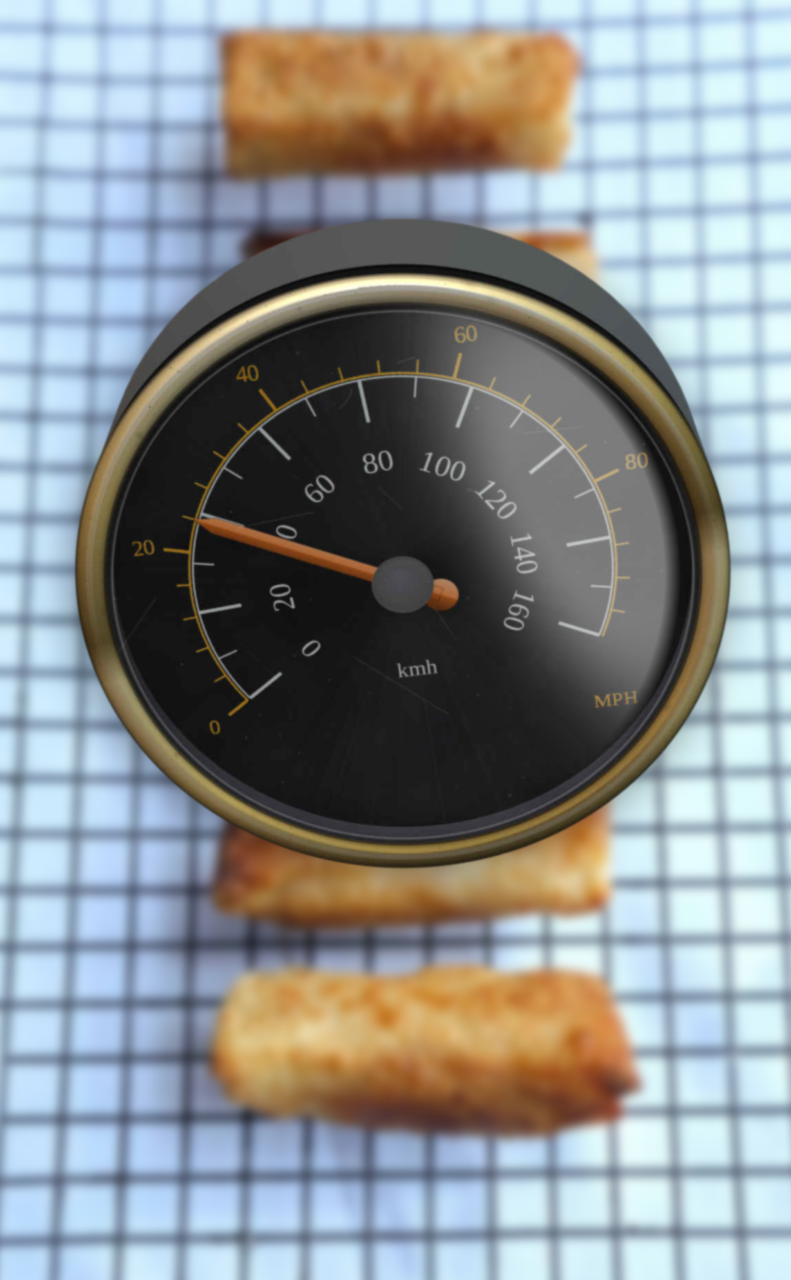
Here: 40 km/h
